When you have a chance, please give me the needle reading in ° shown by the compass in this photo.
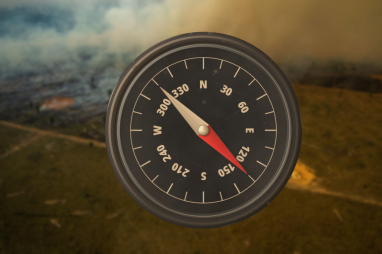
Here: 135 °
